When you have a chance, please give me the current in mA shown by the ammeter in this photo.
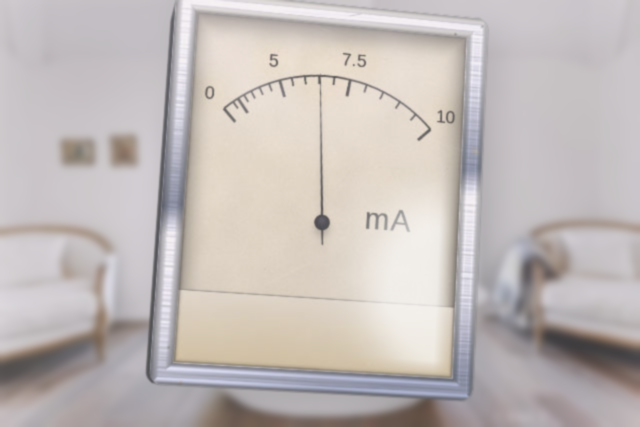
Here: 6.5 mA
